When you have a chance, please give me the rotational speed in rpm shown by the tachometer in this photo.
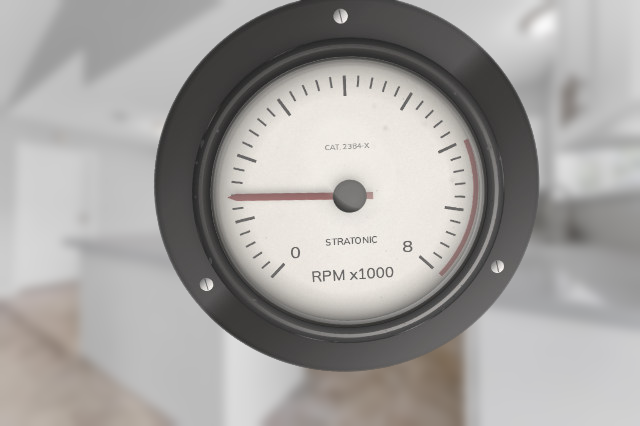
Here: 1400 rpm
